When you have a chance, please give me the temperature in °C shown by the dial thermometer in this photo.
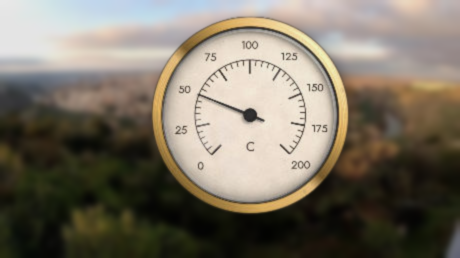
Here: 50 °C
